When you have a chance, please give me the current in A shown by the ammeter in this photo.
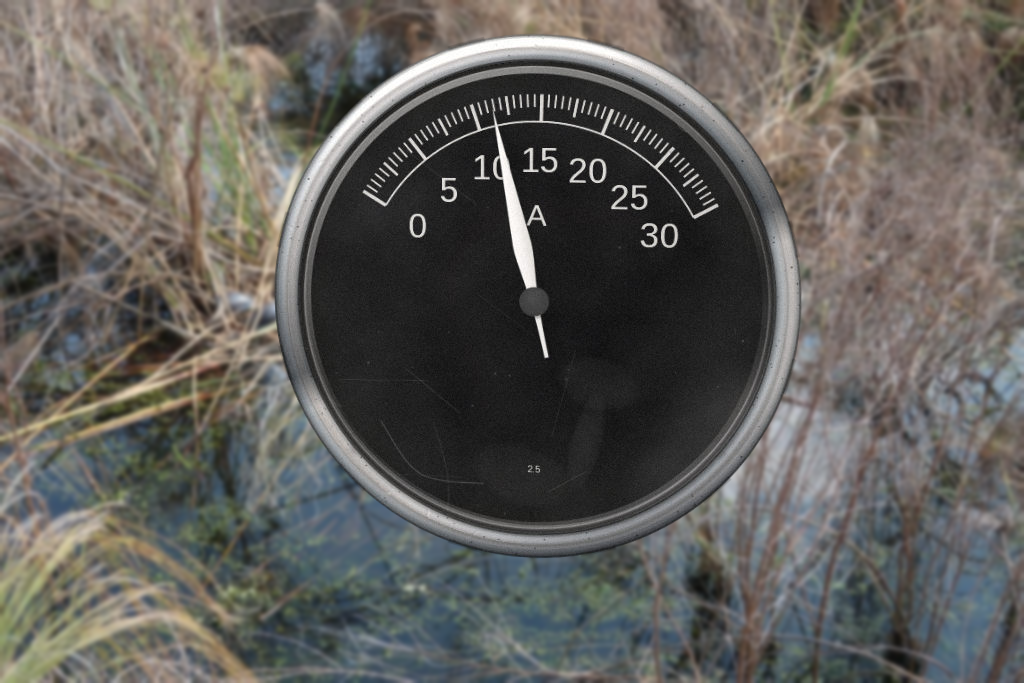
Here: 11.5 A
